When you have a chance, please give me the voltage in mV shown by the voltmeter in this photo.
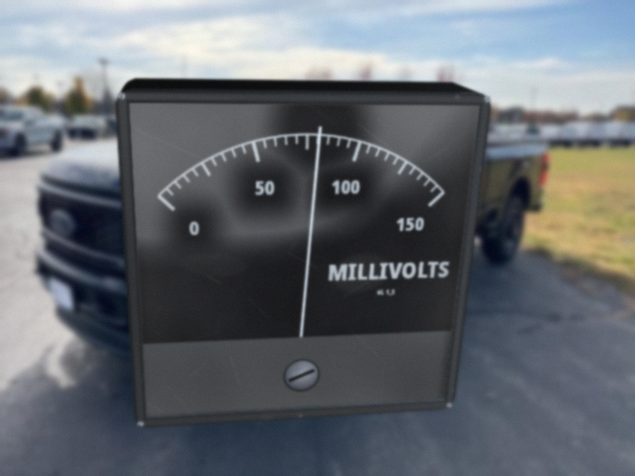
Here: 80 mV
